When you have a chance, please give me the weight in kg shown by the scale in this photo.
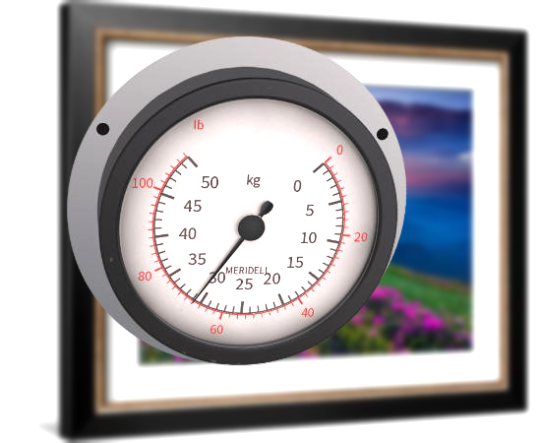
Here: 31 kg
